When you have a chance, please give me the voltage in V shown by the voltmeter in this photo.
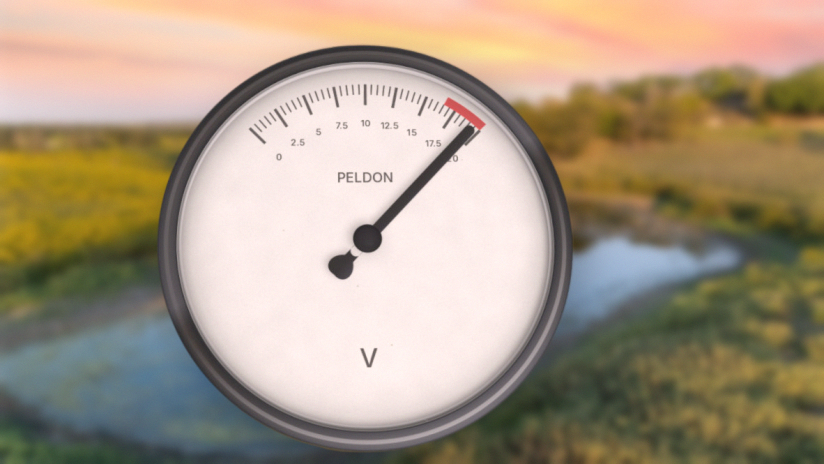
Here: 19.5 V
